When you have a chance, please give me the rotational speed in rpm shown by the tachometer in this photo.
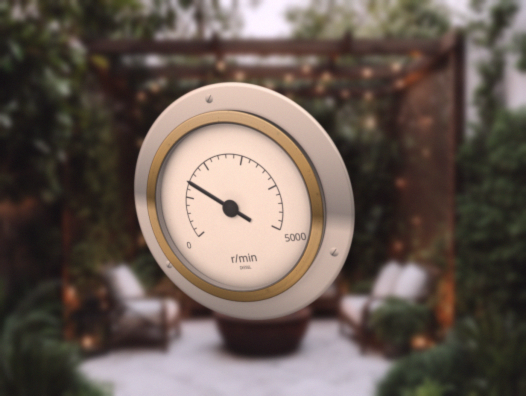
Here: 1400 rpm
